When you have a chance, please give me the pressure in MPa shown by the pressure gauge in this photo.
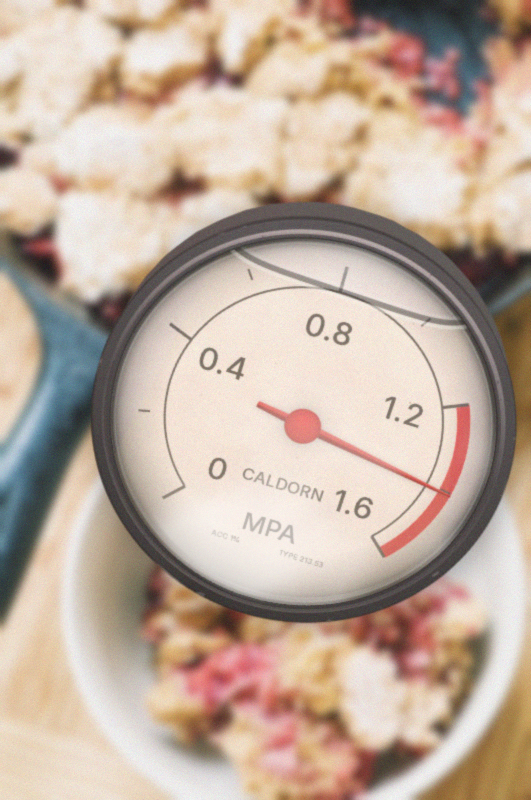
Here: 1.4 MPa
